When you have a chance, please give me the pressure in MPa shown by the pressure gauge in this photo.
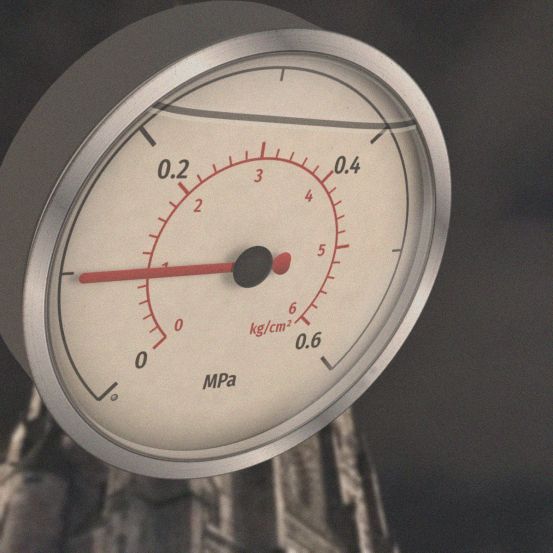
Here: 0.1 MPa
